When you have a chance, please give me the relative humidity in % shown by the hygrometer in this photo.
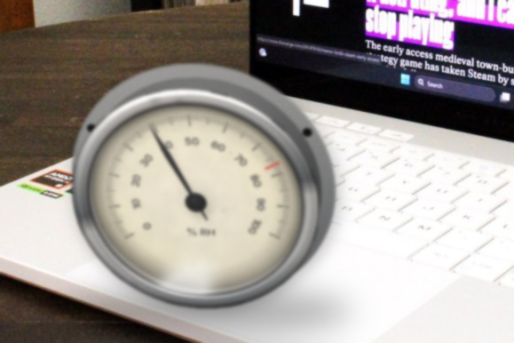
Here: 40 %
